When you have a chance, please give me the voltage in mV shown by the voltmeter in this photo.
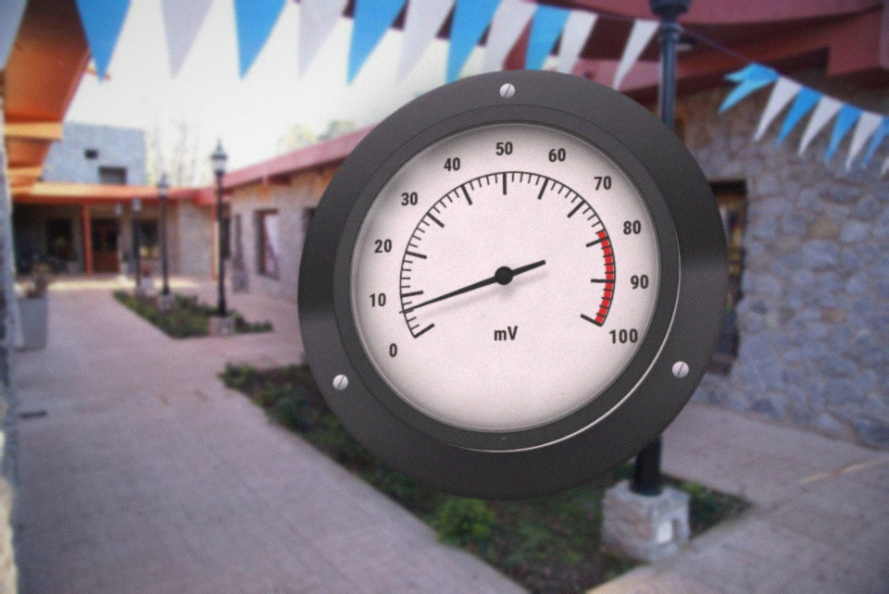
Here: 6 mV
